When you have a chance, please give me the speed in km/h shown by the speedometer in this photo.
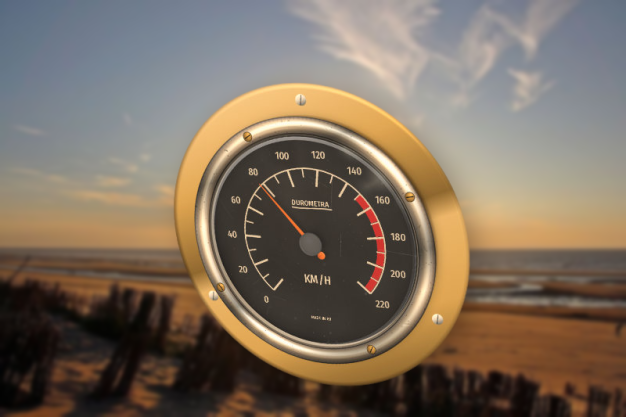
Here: 80 km/h
